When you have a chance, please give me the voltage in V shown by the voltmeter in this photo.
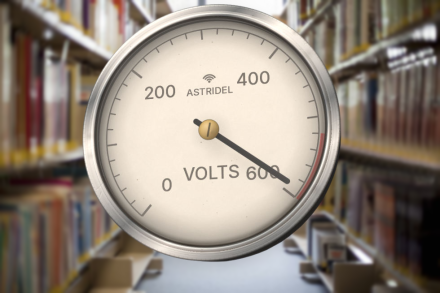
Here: 590 V
